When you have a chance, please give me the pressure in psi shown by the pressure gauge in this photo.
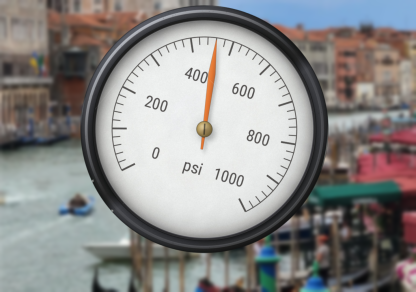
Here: 460 psi
